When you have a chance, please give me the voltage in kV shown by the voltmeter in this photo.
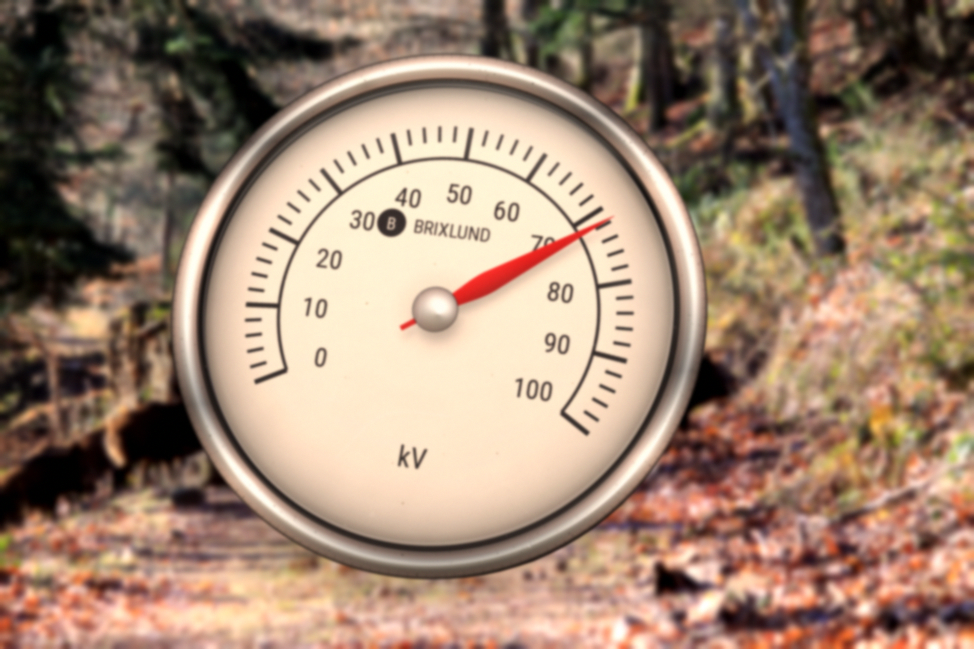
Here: 72 kV
